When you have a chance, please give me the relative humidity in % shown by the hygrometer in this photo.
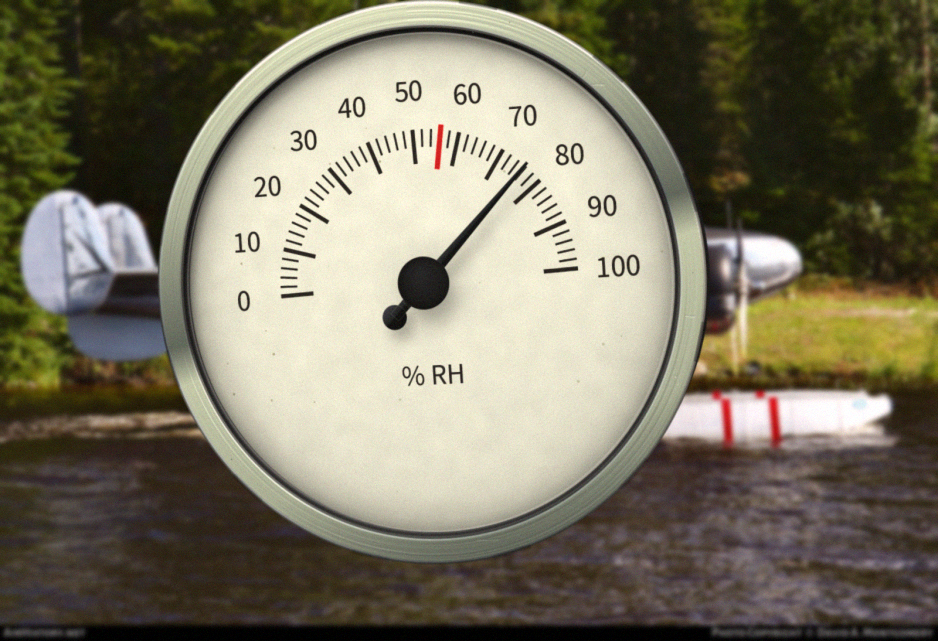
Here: 76 %
